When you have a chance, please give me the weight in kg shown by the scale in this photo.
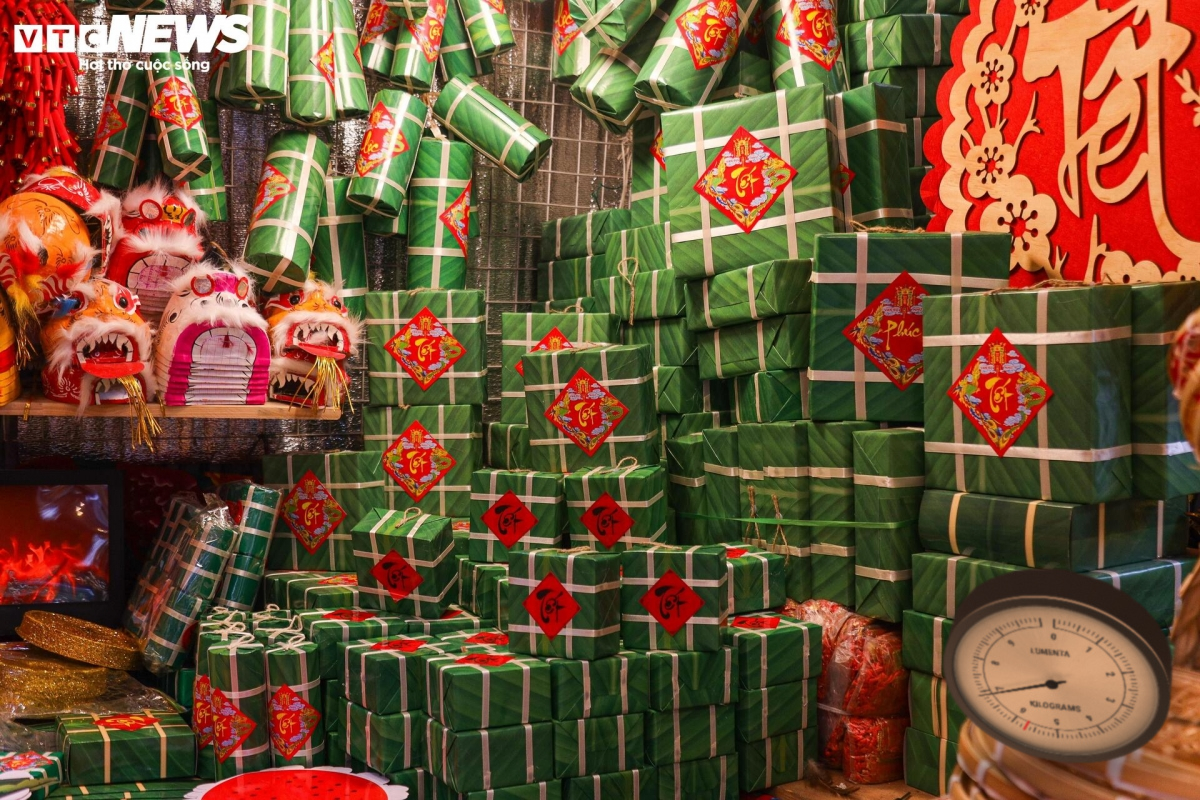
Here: 7 kg
